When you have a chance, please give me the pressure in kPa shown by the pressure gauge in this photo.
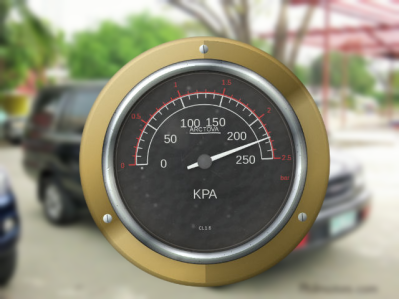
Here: 225 kPa
